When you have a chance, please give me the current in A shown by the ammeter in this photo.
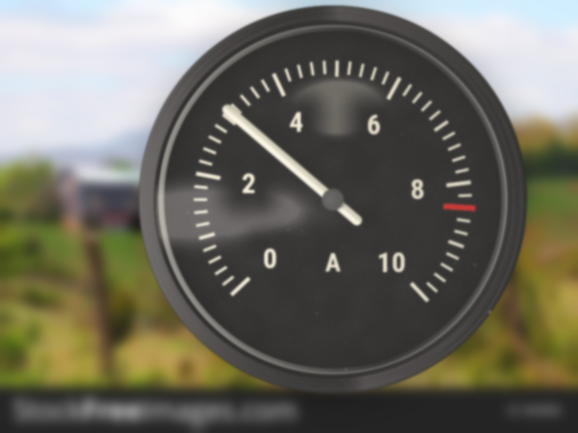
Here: 3.1 A
